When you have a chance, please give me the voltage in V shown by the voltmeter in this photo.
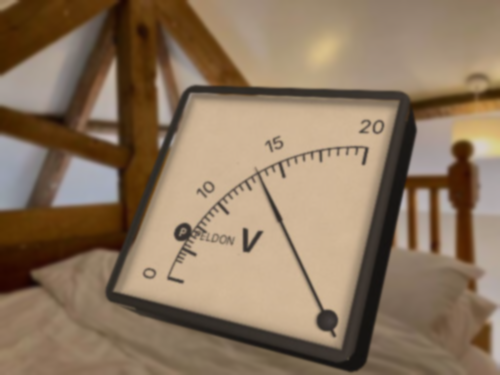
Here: 13.5 V
